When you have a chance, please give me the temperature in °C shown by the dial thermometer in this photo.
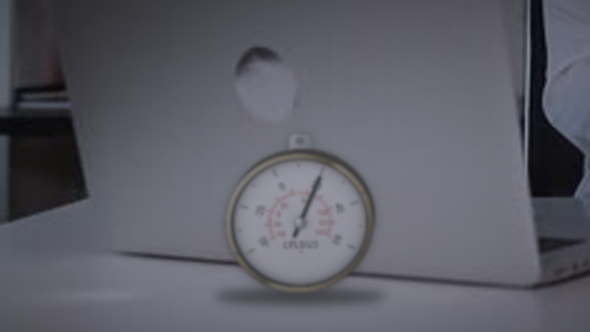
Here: 20 °C
